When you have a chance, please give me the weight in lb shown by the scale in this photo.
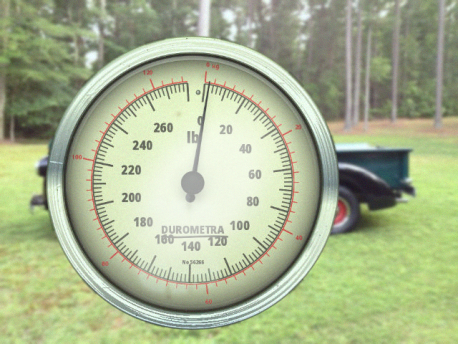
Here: 2 lb
